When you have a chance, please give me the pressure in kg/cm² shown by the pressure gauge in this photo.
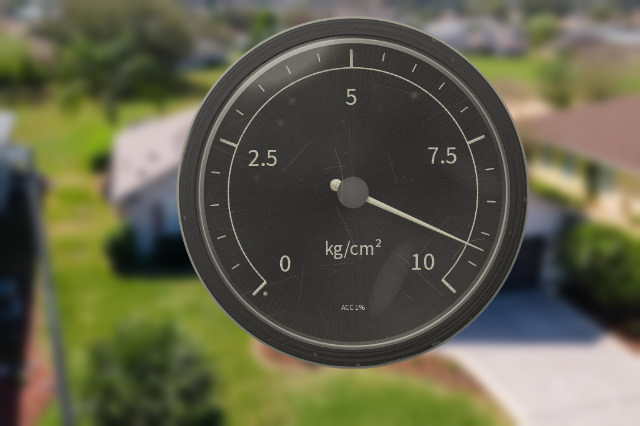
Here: 9.25 kg/cm²
